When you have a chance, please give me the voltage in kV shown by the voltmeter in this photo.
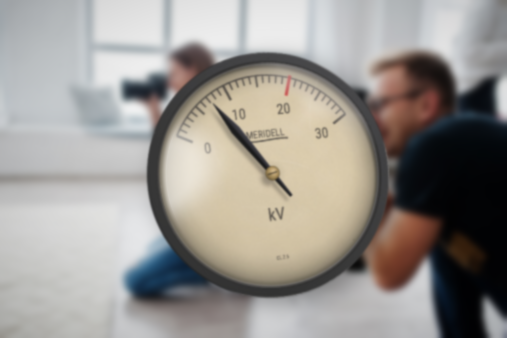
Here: 7 kV
